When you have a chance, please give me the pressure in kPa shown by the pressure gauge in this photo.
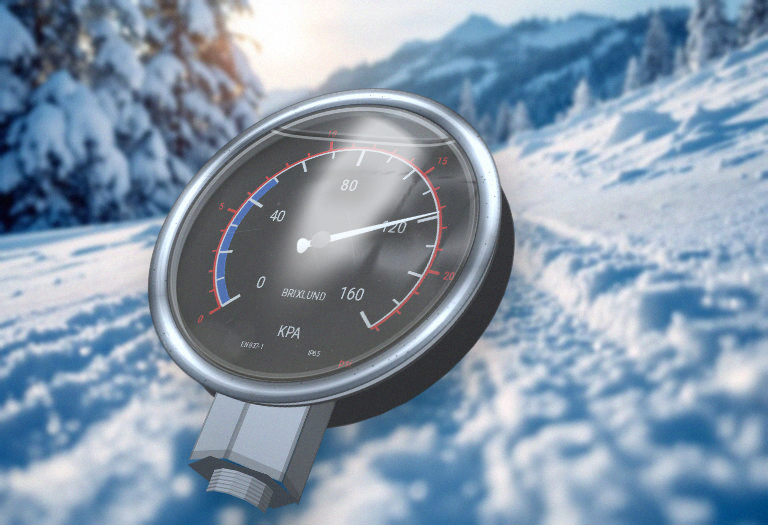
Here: 120 kPa
